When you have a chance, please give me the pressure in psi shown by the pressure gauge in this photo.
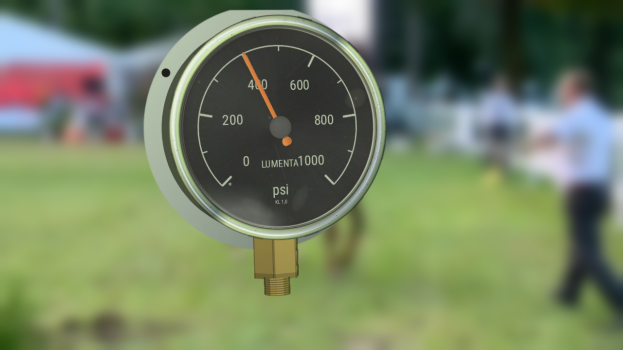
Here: 400 psi
